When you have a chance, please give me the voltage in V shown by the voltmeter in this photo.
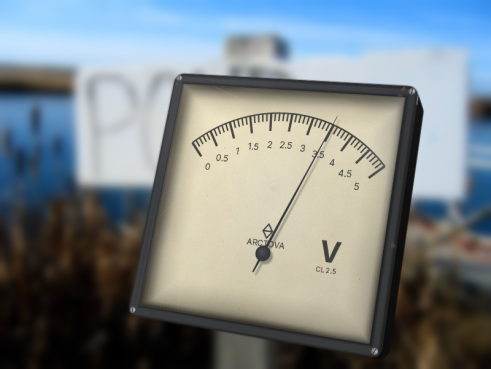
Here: 3.5 V
